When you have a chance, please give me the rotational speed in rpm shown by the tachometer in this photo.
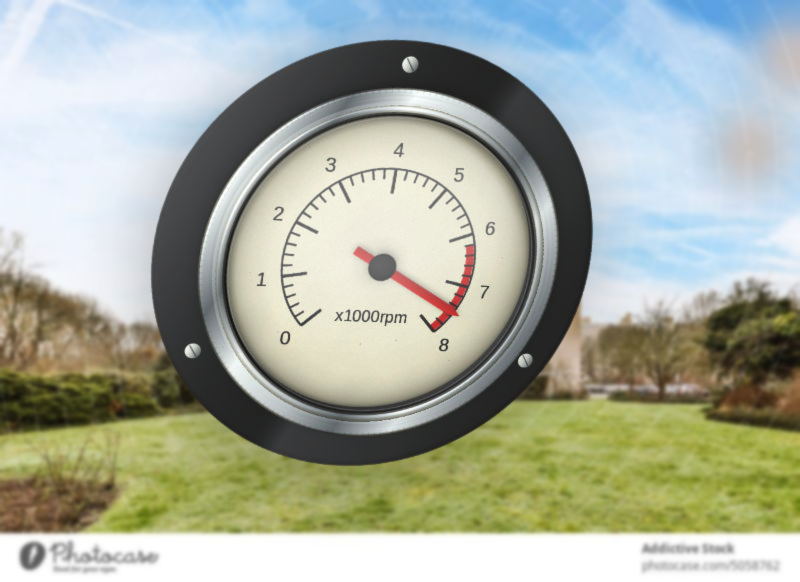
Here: 7500 rpm
